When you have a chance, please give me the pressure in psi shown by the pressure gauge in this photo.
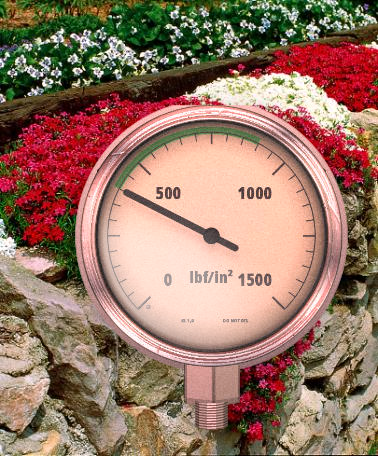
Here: 400 psi
